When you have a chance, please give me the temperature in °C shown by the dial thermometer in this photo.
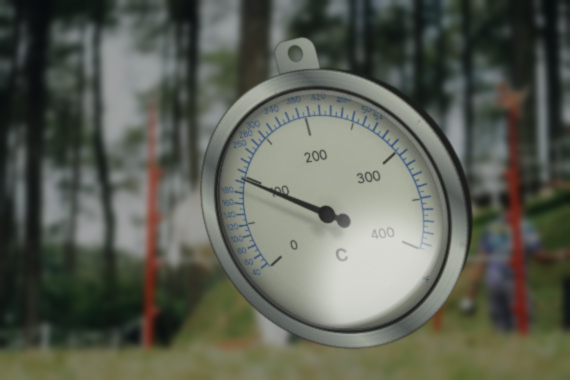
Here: 100 °C
